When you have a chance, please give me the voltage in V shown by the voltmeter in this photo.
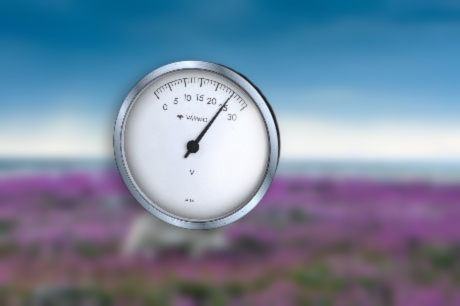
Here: 25 V
